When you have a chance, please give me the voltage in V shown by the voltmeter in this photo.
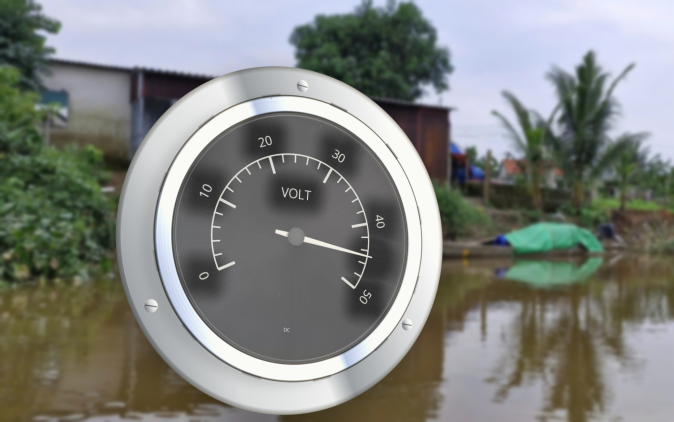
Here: 45 V
